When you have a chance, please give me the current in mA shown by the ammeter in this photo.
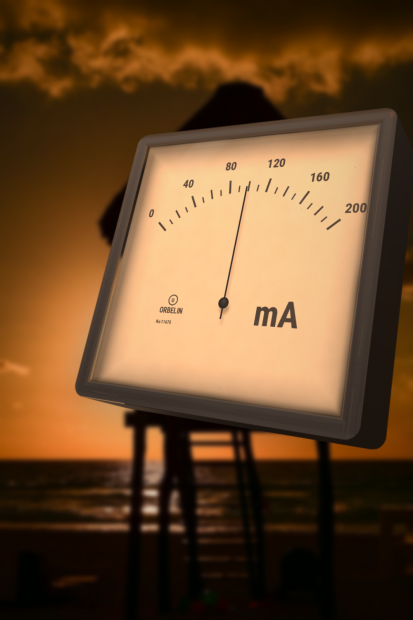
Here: 100 mA
